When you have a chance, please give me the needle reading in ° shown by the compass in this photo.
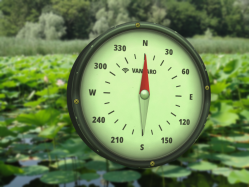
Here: 0 °
